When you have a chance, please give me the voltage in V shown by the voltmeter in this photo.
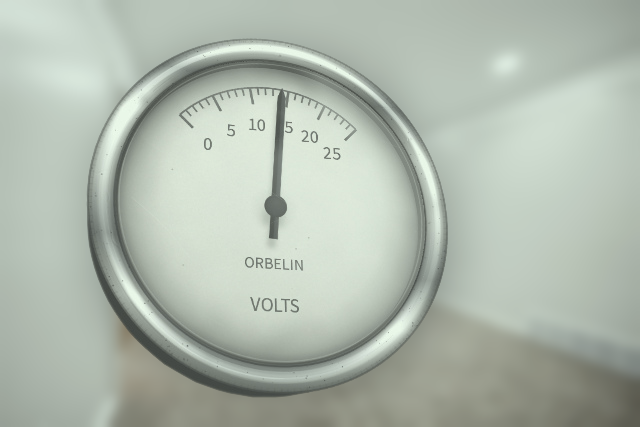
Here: 14 V
